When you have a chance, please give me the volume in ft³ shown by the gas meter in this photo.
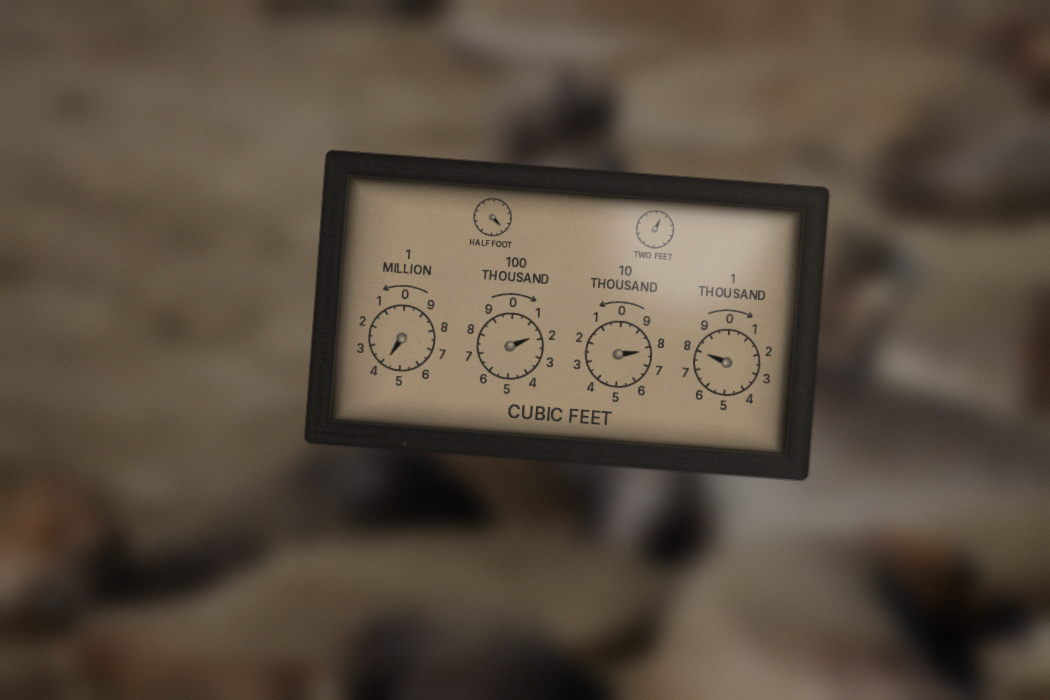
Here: 417800 ft³
